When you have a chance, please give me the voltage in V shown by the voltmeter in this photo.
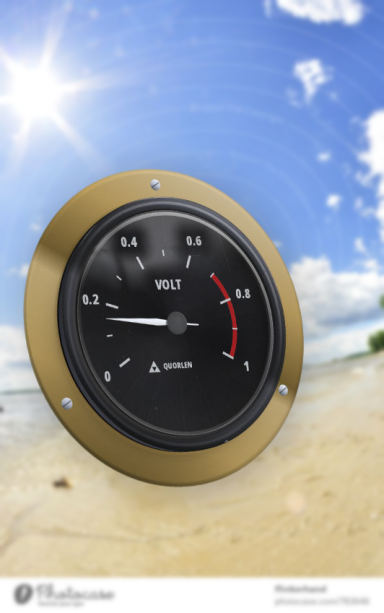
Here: 0.15 V
